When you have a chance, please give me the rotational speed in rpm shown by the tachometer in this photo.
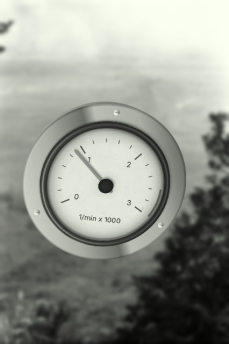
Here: 900 rpm
